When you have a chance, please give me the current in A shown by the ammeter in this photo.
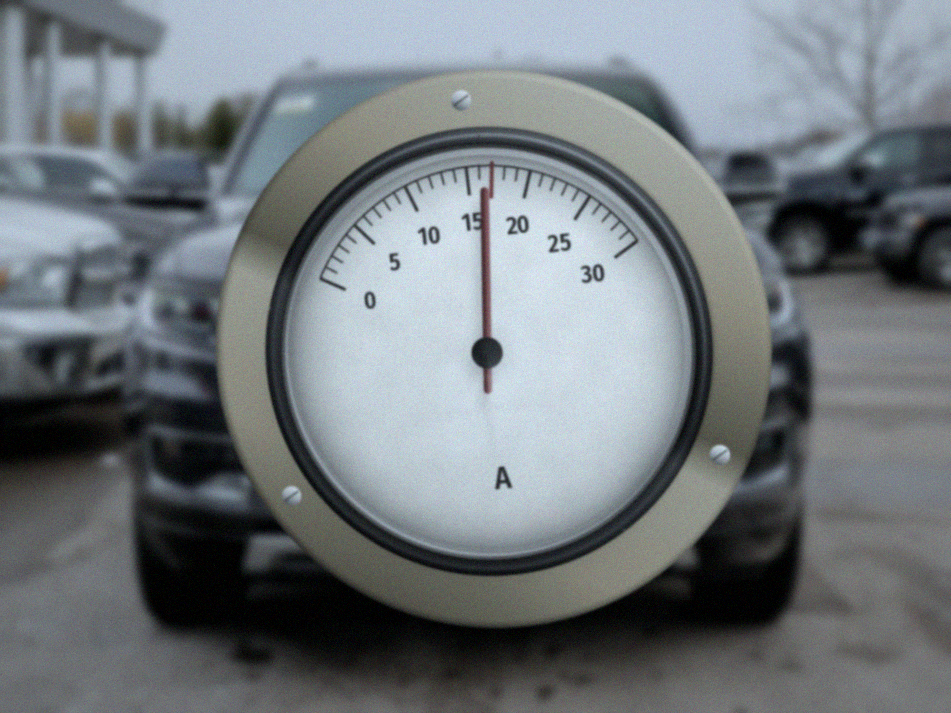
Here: 16.5 A
